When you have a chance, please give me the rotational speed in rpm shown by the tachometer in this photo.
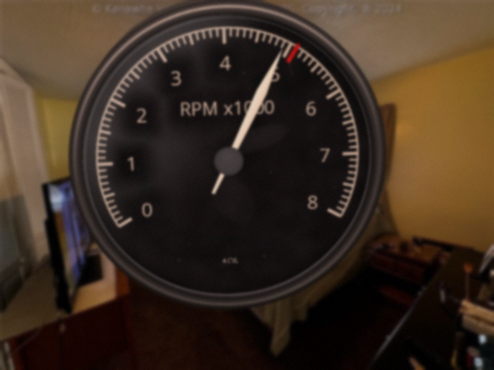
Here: 4900 rpm
